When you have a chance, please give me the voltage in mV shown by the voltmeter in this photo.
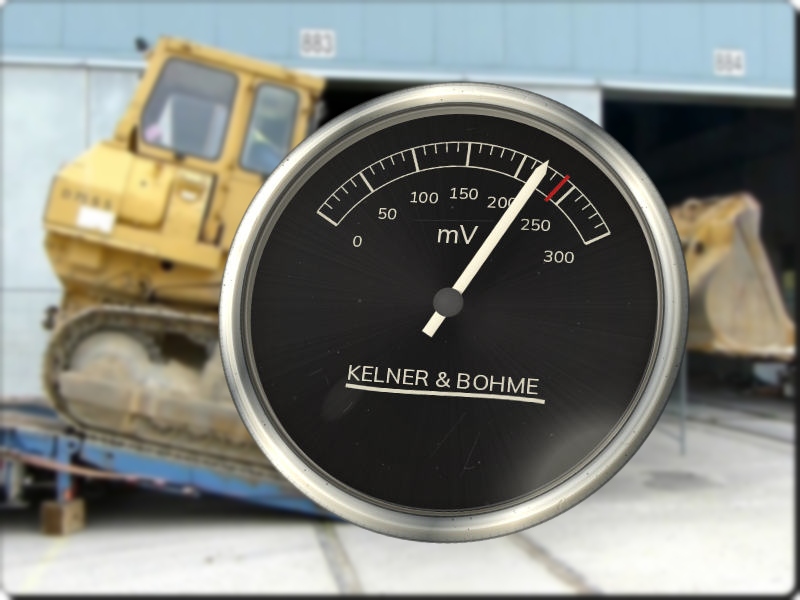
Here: 220 mV
